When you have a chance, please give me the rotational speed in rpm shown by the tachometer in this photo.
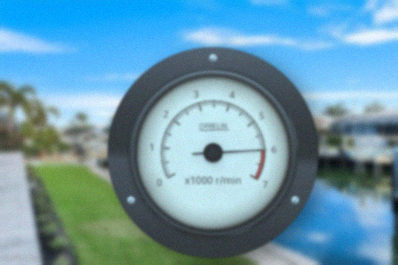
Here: 6000 rpm
